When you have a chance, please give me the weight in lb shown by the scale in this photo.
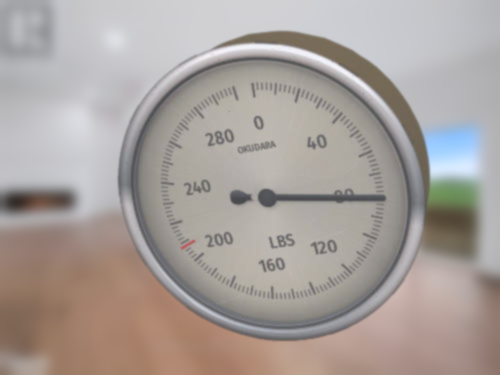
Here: 80 lb
